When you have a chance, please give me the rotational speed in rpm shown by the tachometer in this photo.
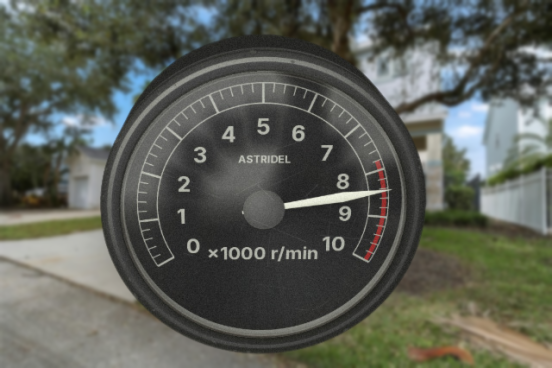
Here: 8400 rpm
